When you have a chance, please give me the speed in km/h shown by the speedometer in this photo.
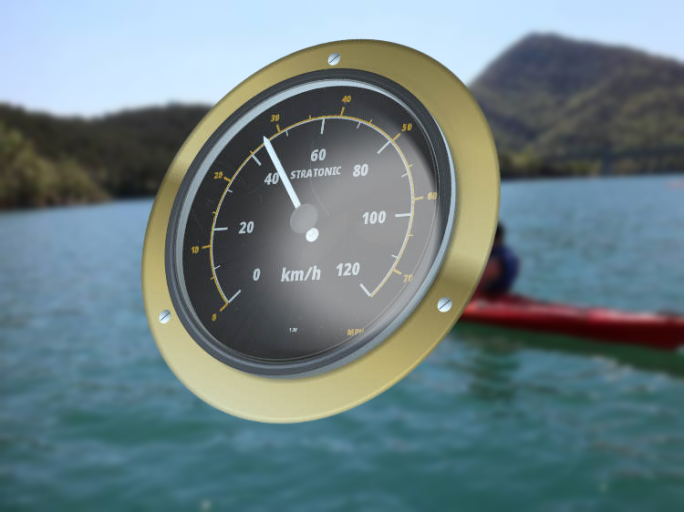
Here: 45 km/h
